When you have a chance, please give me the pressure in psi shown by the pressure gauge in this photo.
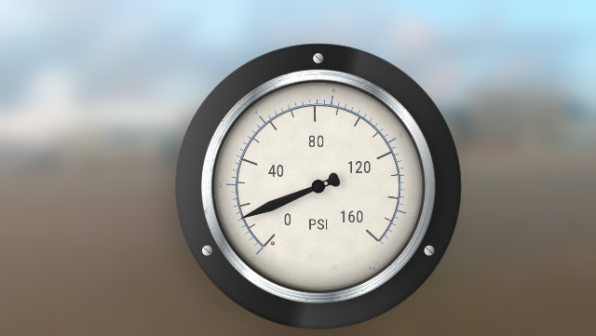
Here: 15 psi
